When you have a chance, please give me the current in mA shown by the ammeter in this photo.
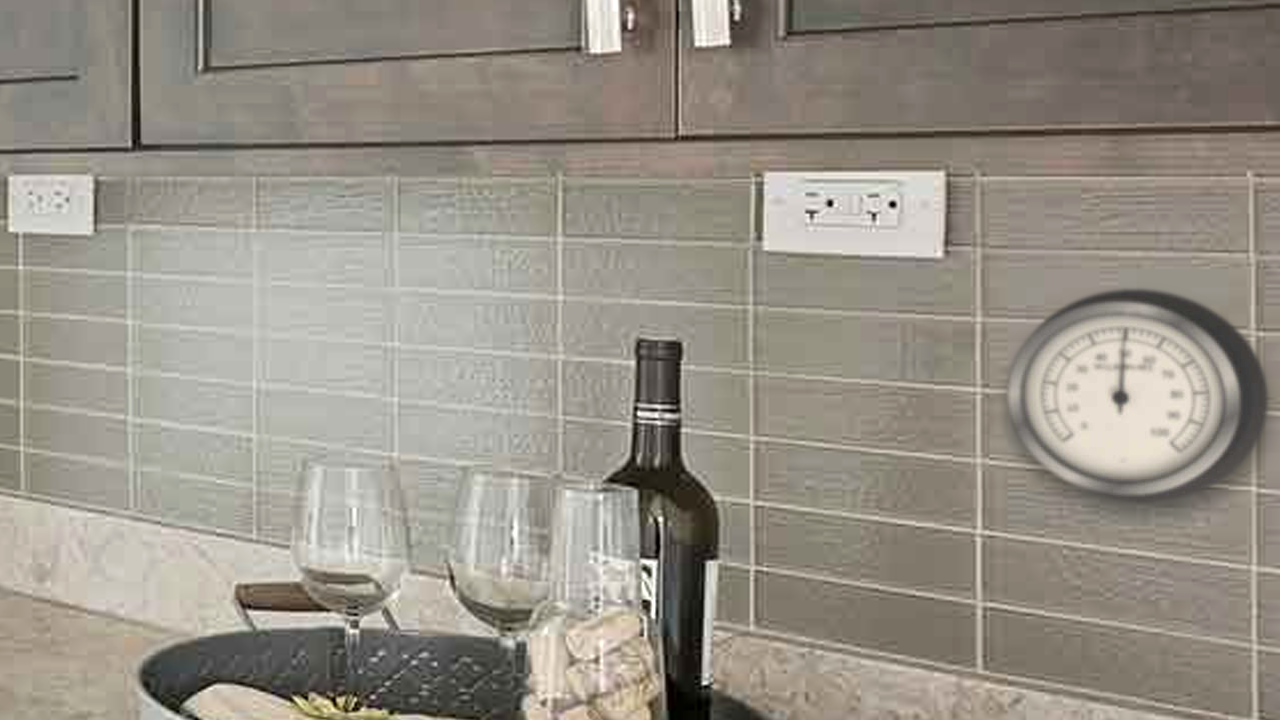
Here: 50 mA
